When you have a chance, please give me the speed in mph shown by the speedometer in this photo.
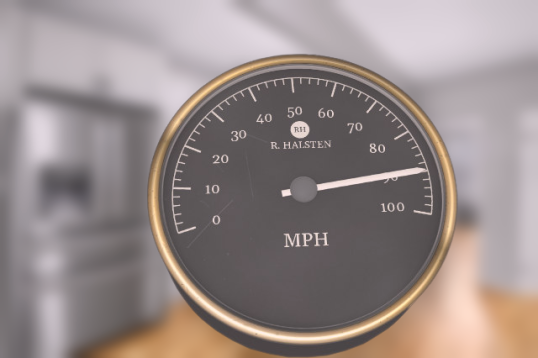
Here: 90 mph
